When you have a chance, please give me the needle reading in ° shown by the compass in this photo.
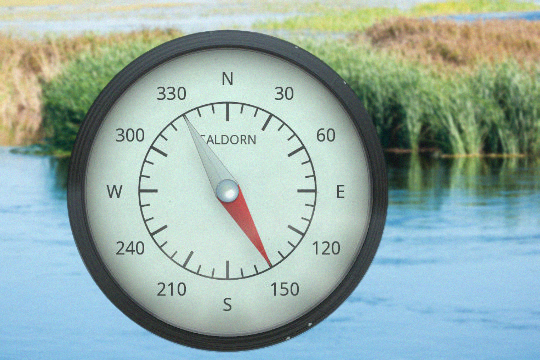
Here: 150 °
